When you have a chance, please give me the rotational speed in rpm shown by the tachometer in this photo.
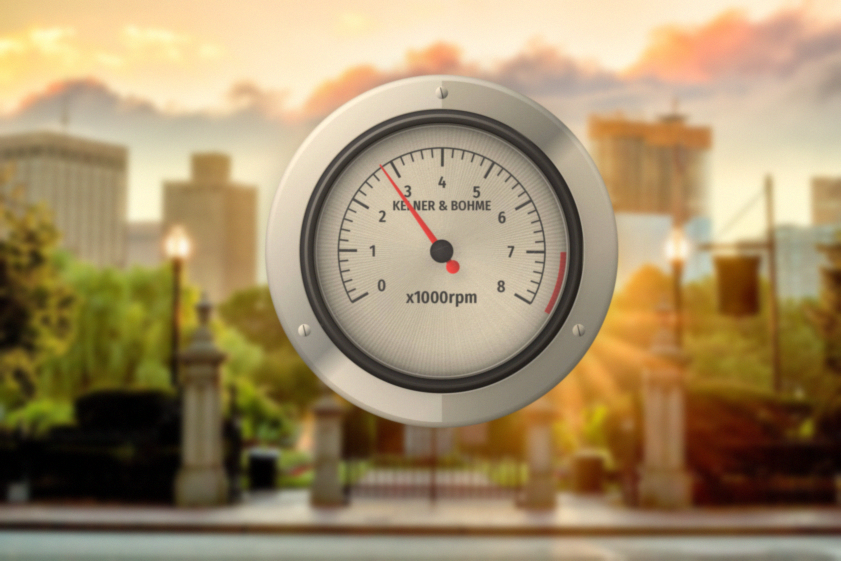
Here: 2800 rpm
